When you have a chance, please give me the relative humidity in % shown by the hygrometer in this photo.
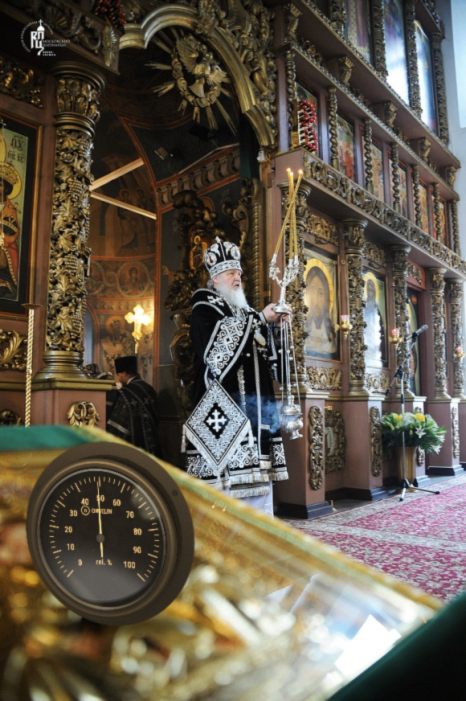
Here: 50 %
